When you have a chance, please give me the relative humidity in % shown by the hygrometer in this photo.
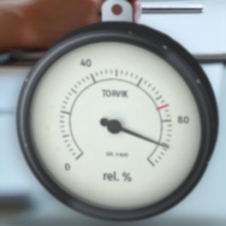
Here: 90 %
